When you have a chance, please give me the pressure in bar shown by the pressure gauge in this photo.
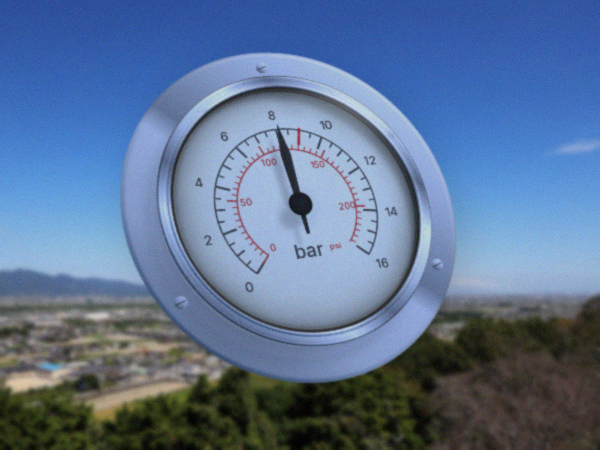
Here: 8 bar
